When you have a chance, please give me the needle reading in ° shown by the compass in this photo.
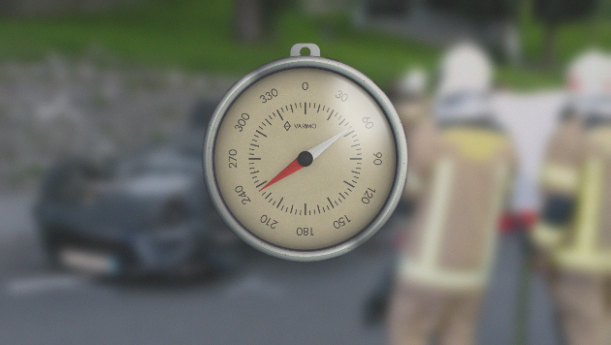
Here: 235 °
